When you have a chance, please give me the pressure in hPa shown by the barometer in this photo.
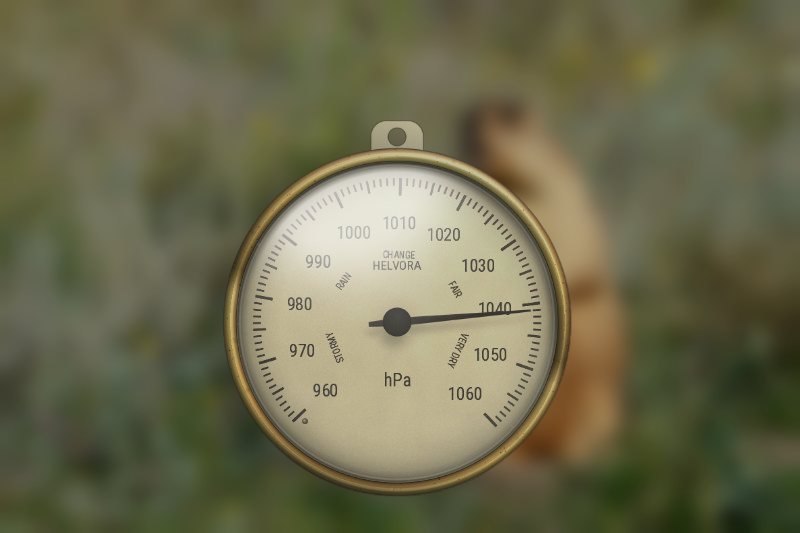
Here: 1041 hPa
